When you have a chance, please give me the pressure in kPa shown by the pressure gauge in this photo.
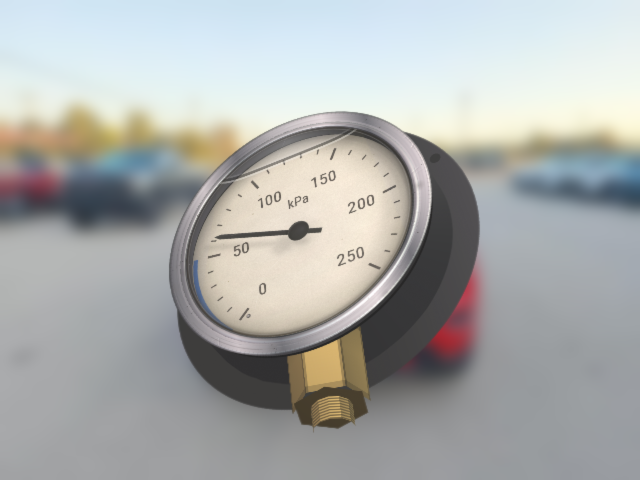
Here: 60 kPa
